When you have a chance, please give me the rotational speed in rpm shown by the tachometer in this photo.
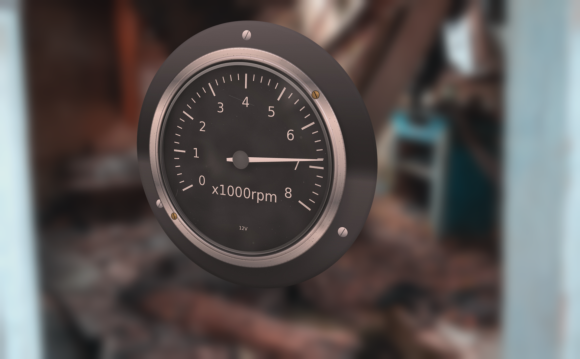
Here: 6800 rpm
